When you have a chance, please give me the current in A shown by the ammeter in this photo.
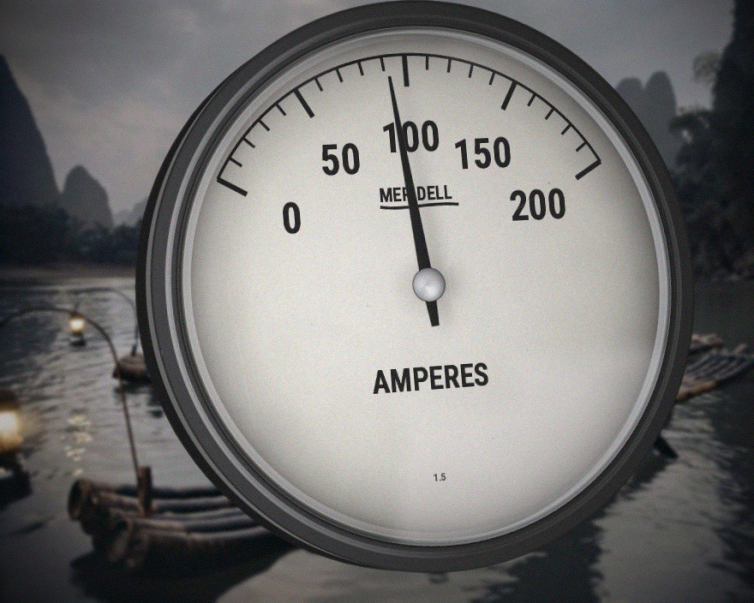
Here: 90 A
